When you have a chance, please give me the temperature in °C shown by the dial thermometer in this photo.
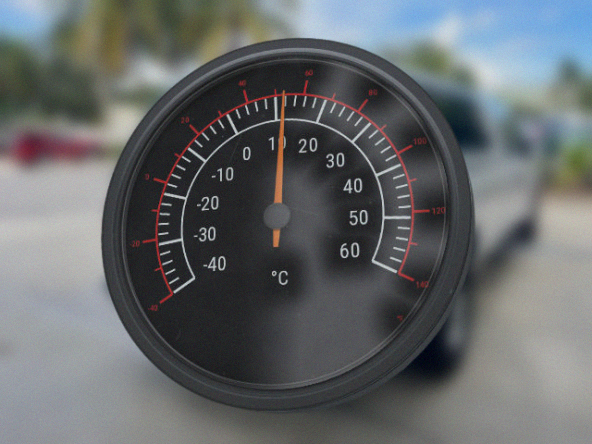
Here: 12 °C
